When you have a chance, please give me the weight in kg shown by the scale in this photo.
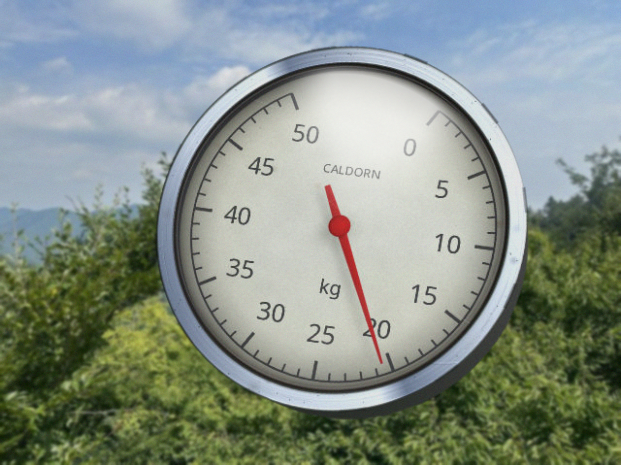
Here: 20.5 kg
